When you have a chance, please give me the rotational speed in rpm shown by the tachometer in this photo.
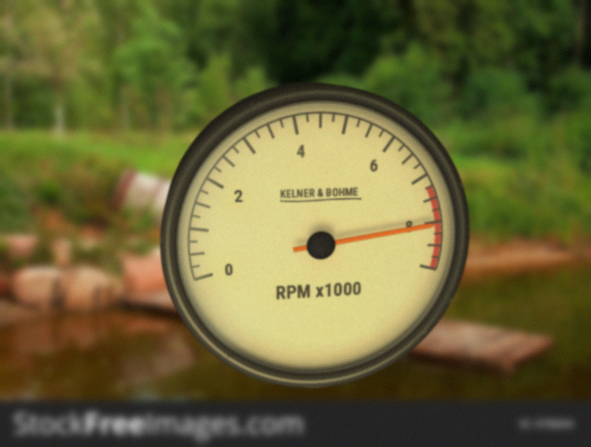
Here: 8000 rpm
